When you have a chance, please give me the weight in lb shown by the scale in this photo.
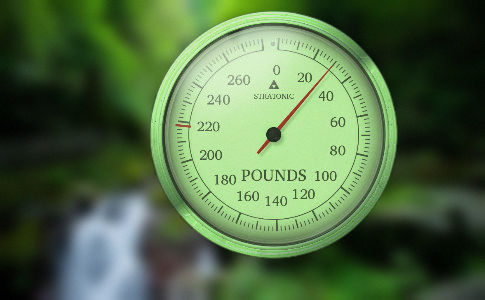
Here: 30 lb
